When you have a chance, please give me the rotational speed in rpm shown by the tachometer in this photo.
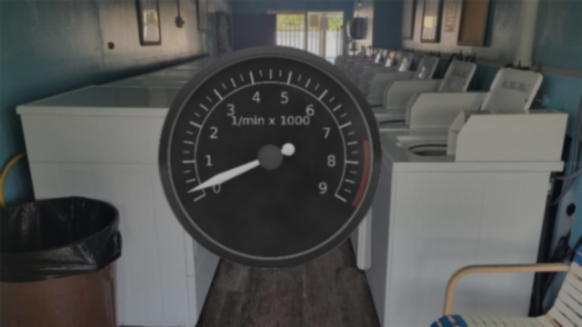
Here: 250 rpm
